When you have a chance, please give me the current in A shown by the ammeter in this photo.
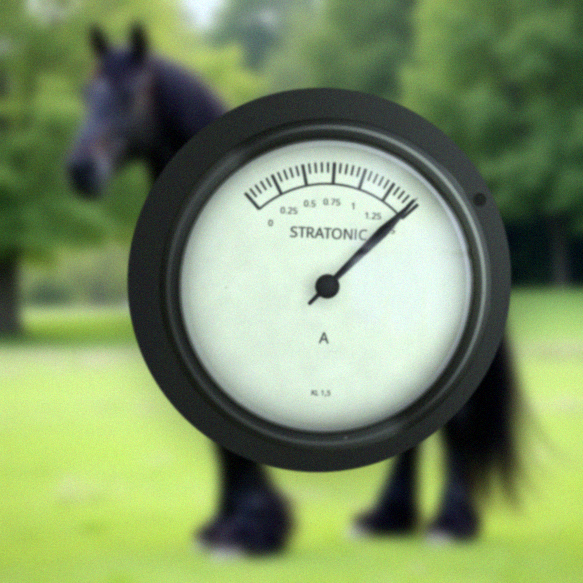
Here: 1.45 A
